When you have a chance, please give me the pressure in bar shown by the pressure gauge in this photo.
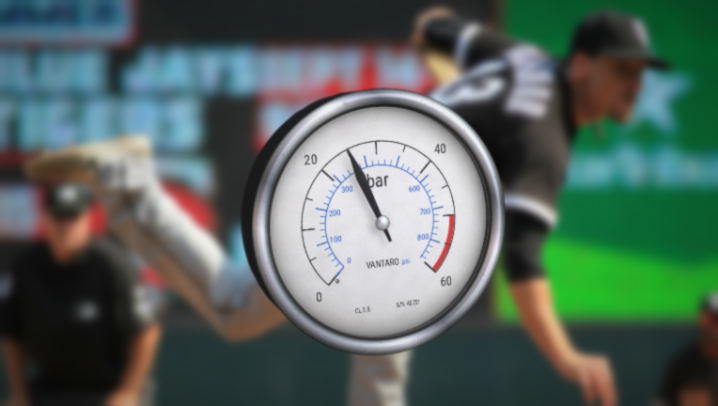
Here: 25 bar
